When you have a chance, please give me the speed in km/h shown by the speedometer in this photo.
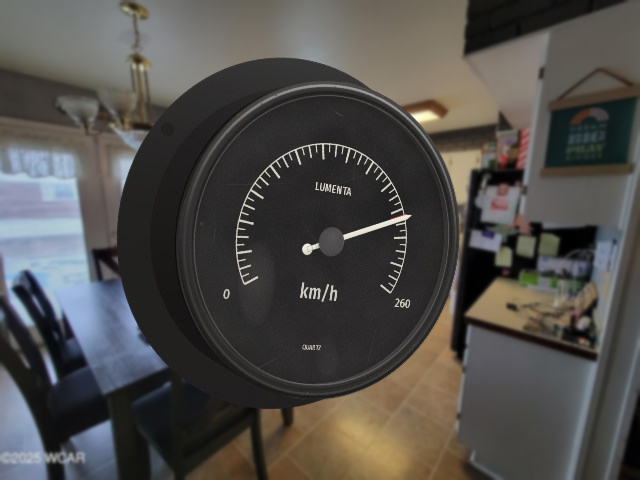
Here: 205 km/h
